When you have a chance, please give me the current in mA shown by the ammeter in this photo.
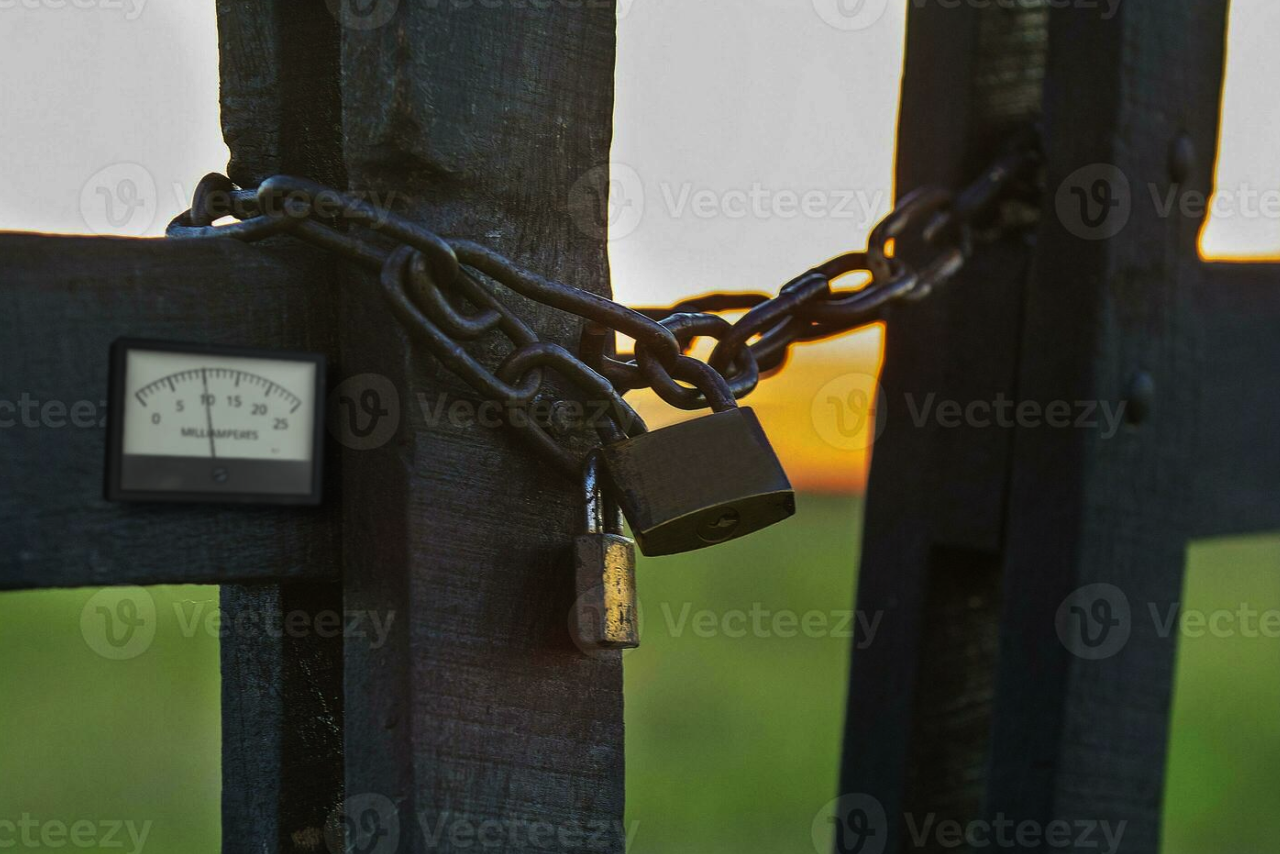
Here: 10 mA
